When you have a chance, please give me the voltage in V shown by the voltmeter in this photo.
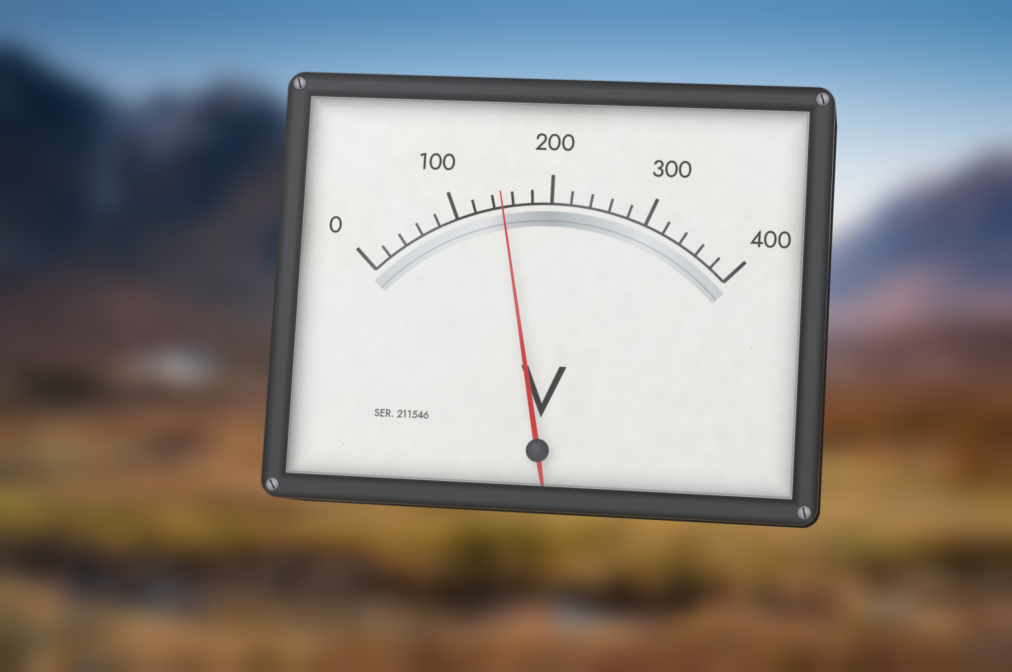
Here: 150 V
